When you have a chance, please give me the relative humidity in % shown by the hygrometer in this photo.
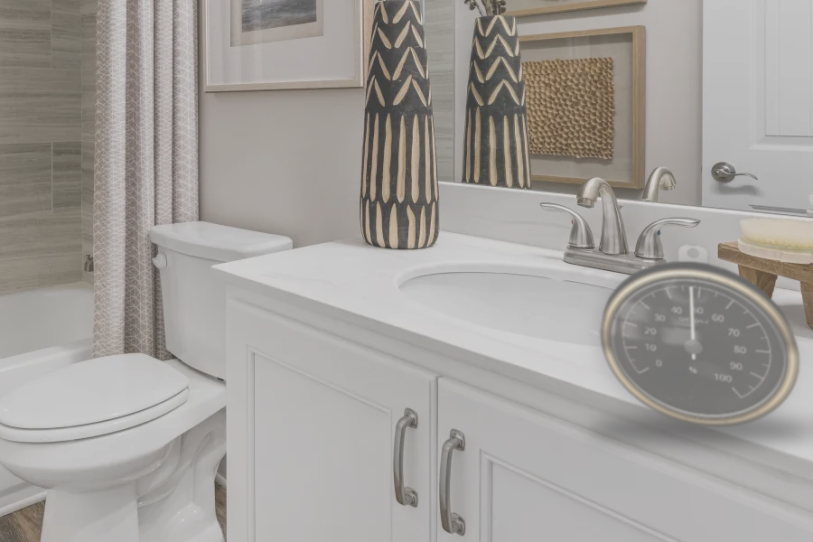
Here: 47.5 %
